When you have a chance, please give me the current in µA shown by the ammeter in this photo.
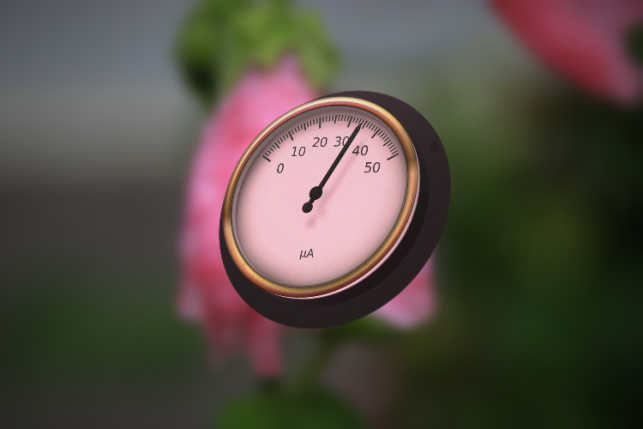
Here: 35 µA
